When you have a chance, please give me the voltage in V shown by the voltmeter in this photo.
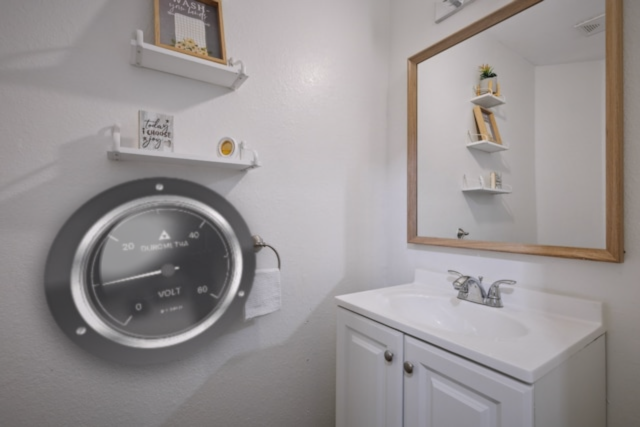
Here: 10 V
